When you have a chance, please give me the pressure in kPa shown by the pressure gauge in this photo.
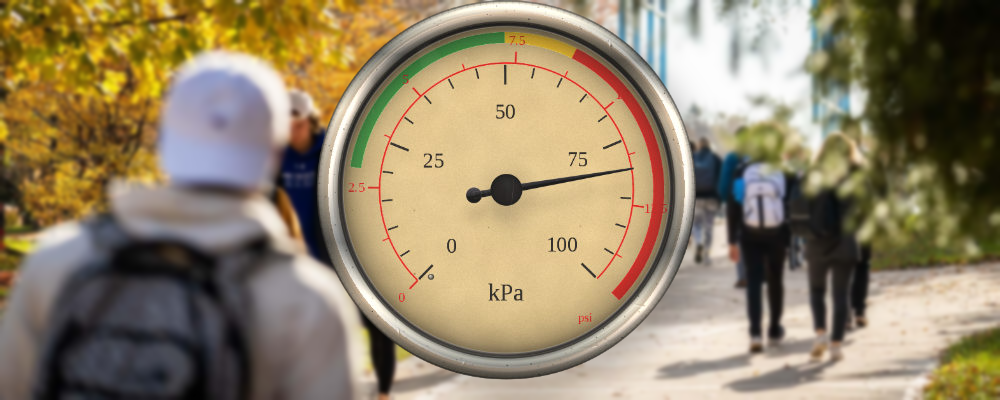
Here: 80 kPa
